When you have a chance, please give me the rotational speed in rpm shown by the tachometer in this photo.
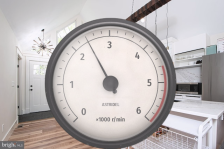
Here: 2400 rpm
